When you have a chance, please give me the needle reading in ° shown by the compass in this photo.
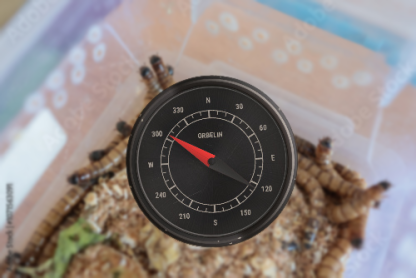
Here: 305 °
